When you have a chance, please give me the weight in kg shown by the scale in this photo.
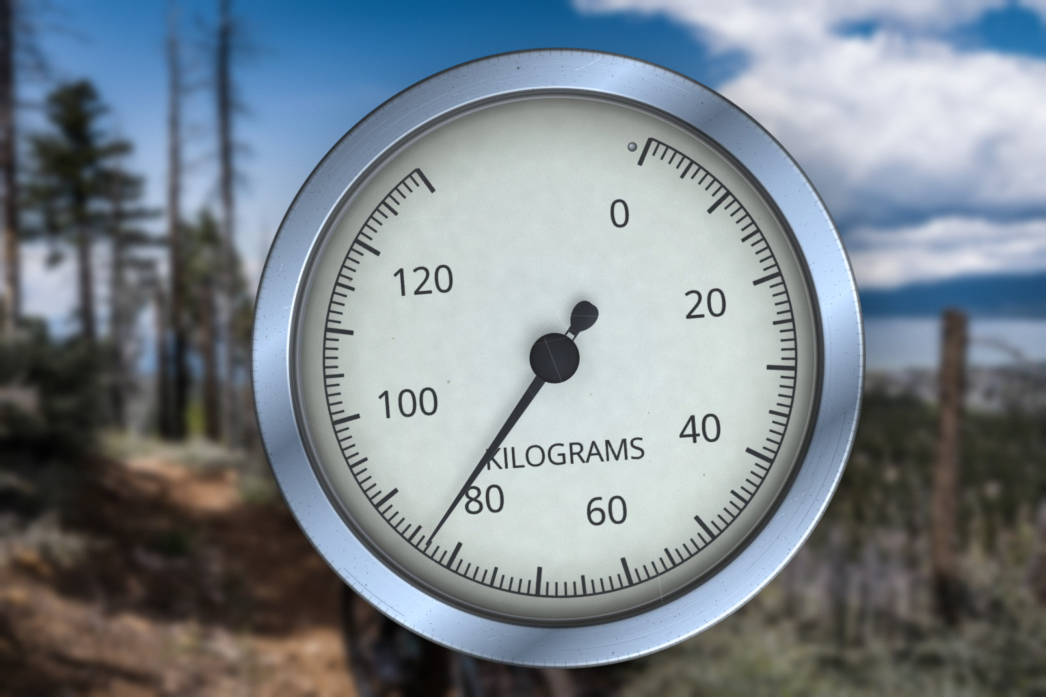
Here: 83 kg
